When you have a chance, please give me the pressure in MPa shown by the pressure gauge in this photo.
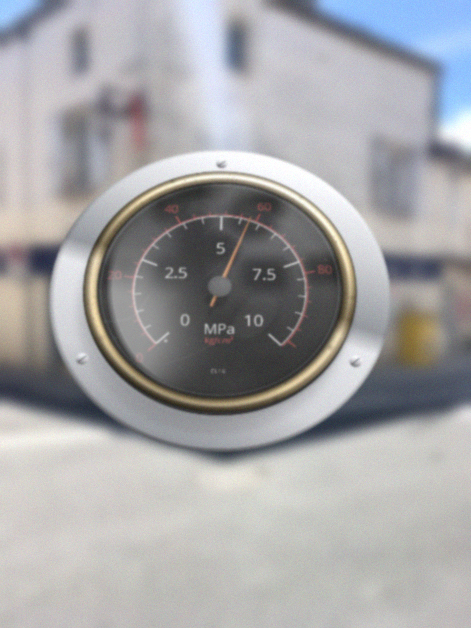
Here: 5.75 MPa
